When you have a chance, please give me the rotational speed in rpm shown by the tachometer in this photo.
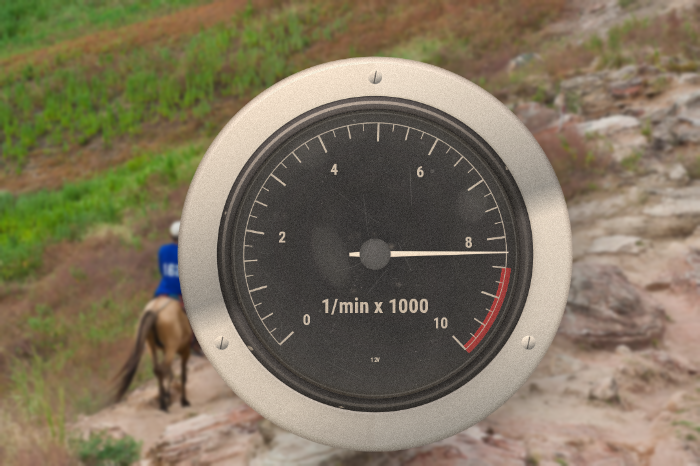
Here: 8250 rpm
